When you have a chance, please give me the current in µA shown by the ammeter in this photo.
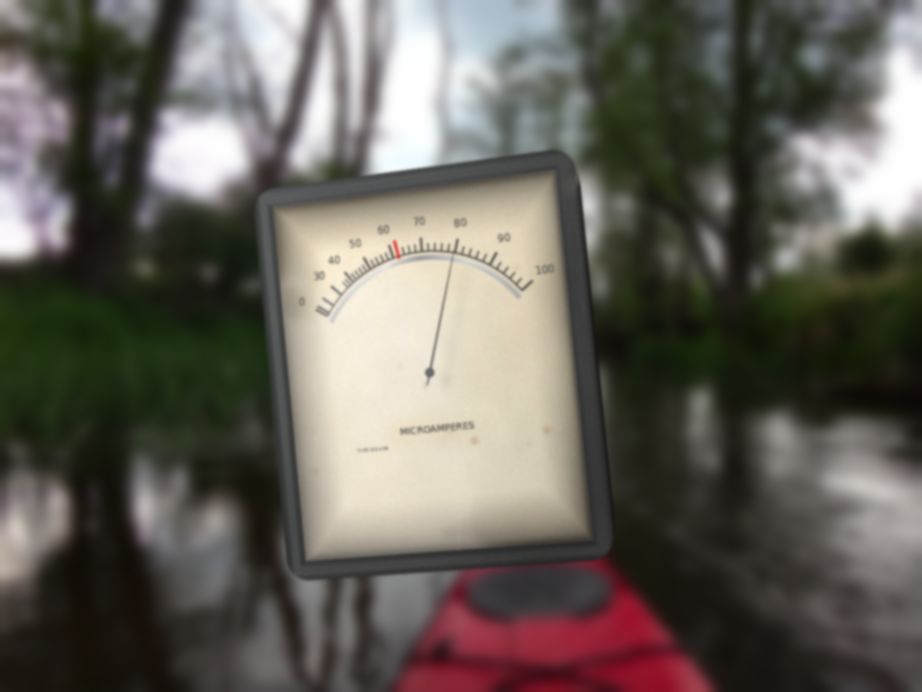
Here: 80 µA
